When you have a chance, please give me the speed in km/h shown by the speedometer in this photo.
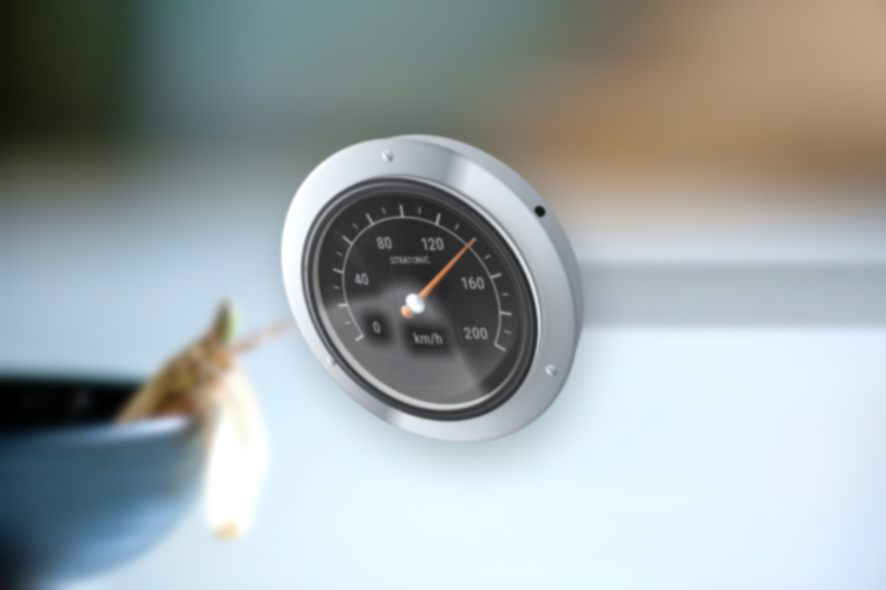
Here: 140 km/h
